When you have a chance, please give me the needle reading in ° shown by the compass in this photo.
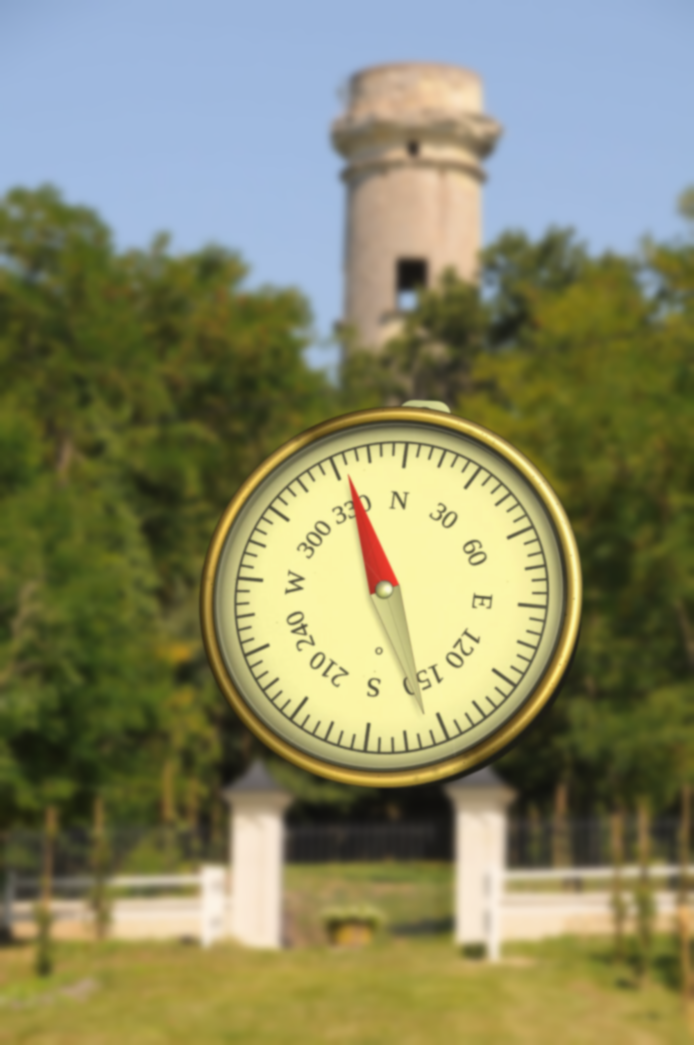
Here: 335 °
